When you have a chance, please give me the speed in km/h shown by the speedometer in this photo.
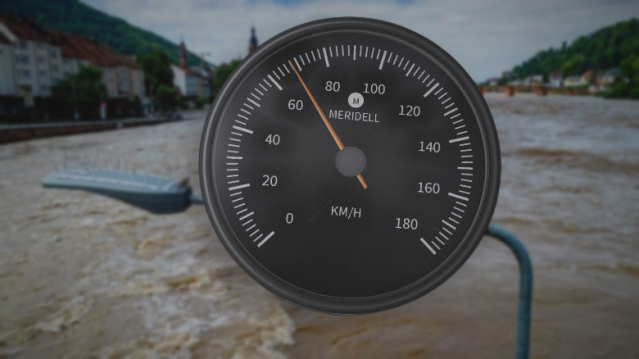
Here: 68 km/h
